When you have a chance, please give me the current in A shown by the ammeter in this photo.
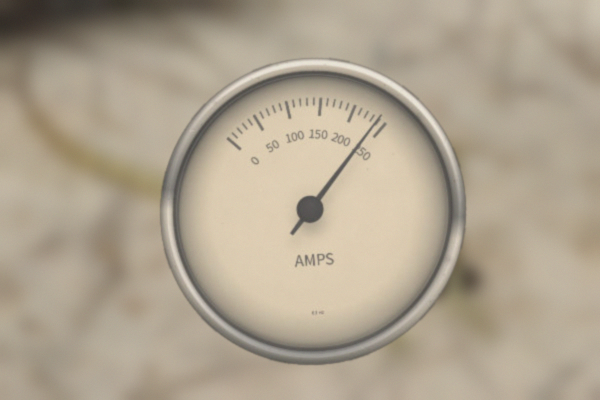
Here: 240 A
